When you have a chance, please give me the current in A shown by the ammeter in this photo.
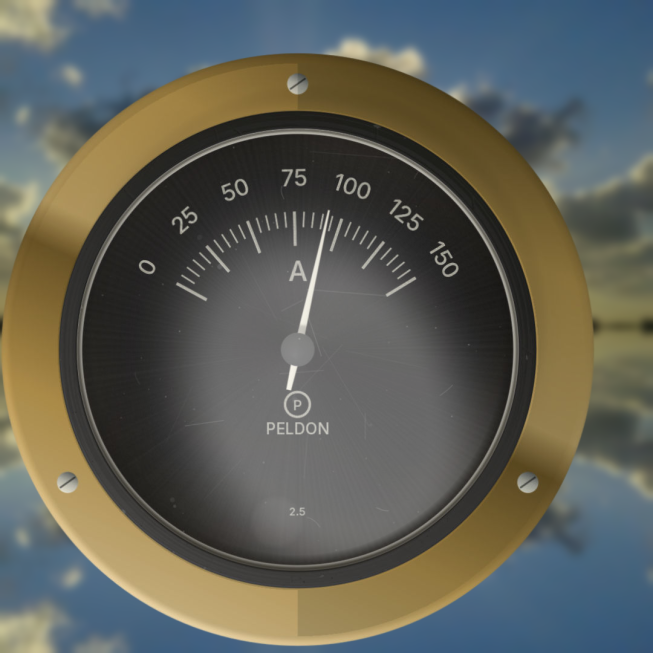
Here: 92.5 A
